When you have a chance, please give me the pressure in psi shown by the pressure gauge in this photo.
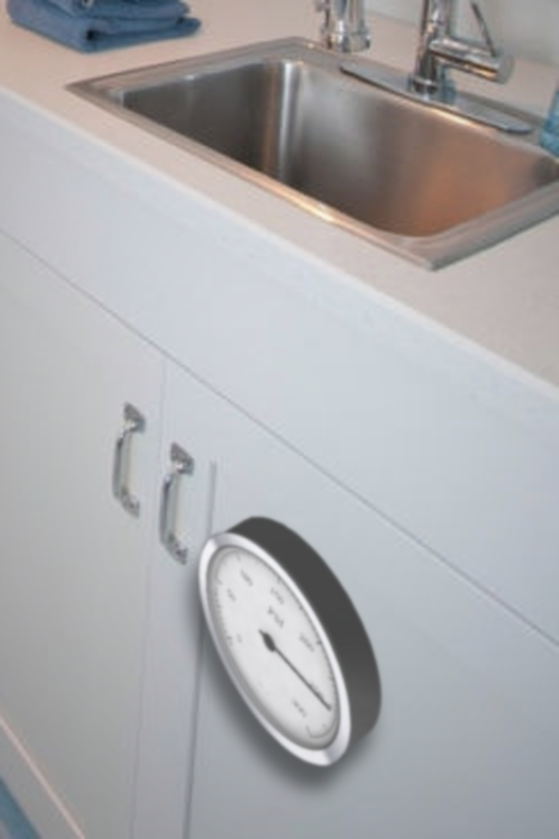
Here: 250 psi
